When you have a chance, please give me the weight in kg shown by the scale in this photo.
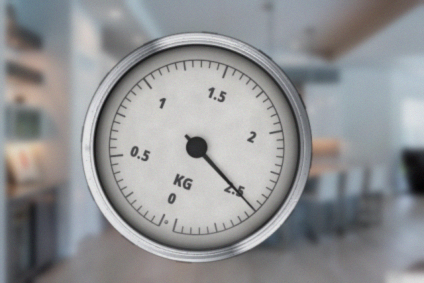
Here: 2.5 kg
